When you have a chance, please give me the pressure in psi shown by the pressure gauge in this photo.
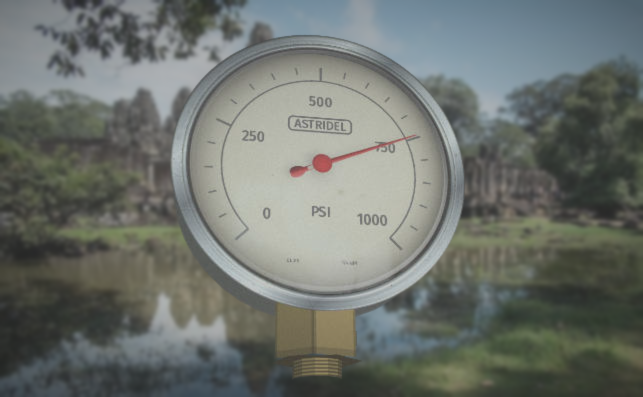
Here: 750 psi
